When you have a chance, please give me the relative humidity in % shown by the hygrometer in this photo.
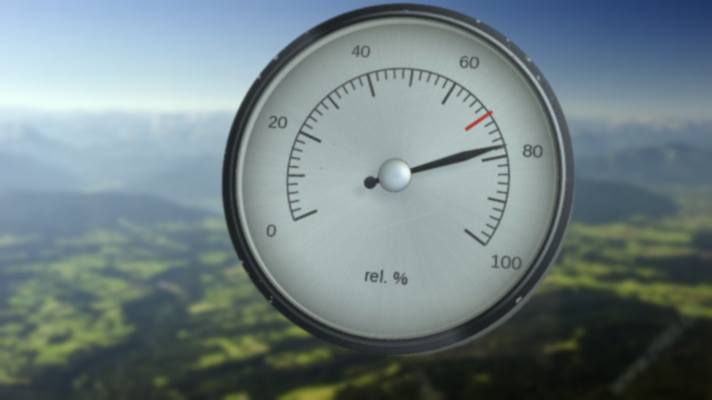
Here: 78 %
